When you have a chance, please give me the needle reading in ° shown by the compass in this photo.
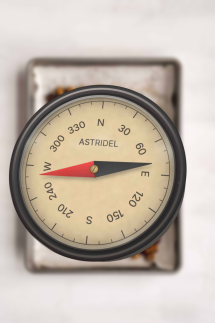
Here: 260 °
